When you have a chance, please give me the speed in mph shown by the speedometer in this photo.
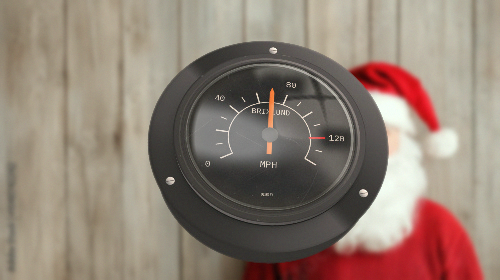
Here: 70 mph
